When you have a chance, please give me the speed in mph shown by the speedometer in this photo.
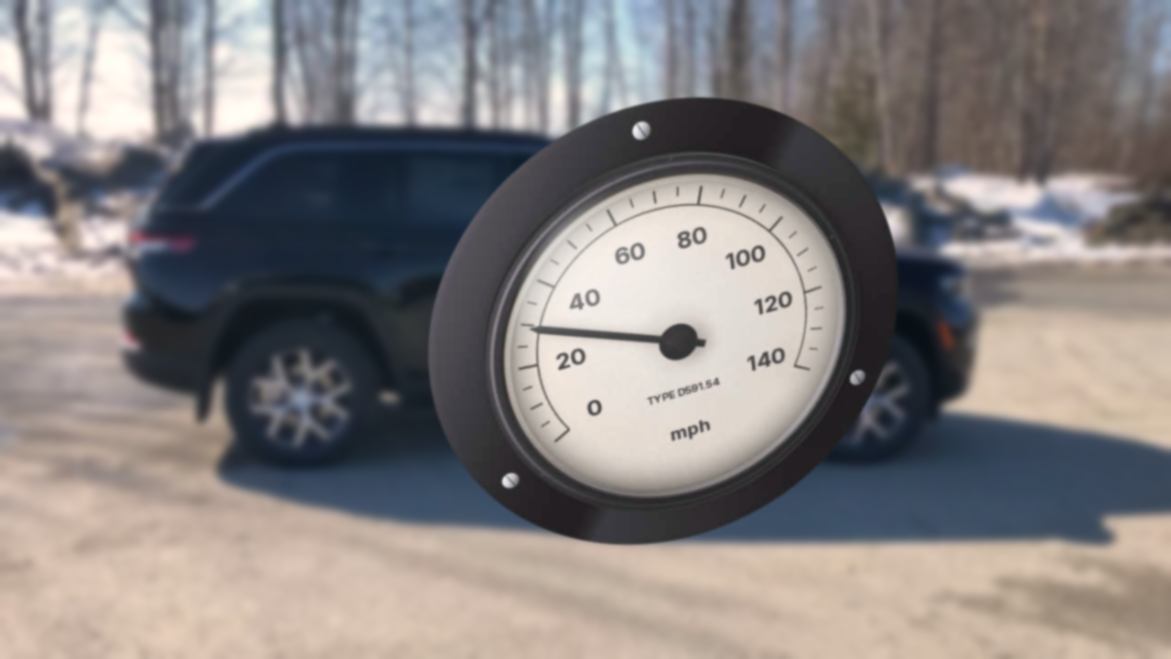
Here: 30 mph
